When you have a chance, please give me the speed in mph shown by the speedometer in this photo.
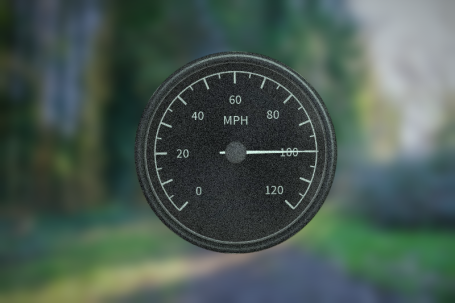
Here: 100 mph
